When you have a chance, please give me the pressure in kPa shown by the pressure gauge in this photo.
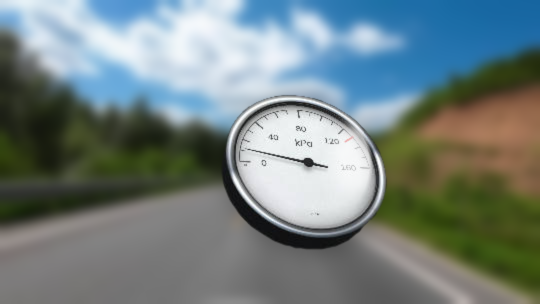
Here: 10 kPa
